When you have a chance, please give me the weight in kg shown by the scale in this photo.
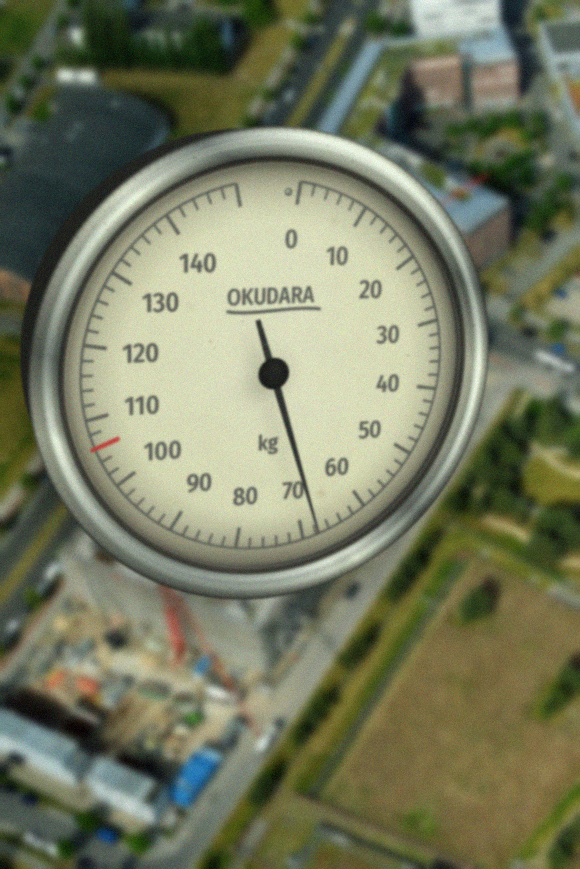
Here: 68 kg
